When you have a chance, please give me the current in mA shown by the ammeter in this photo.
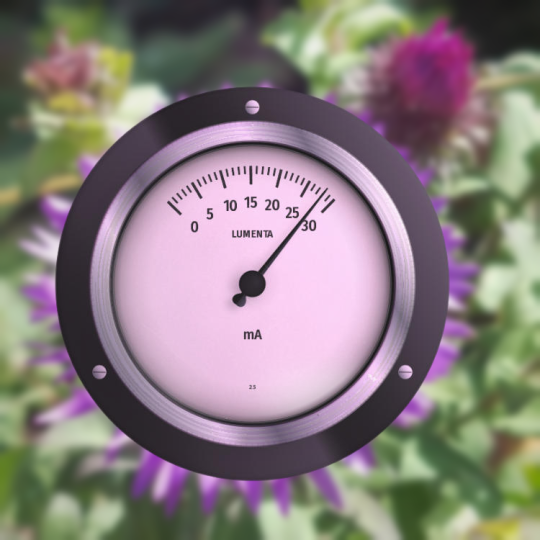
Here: 28 mA
